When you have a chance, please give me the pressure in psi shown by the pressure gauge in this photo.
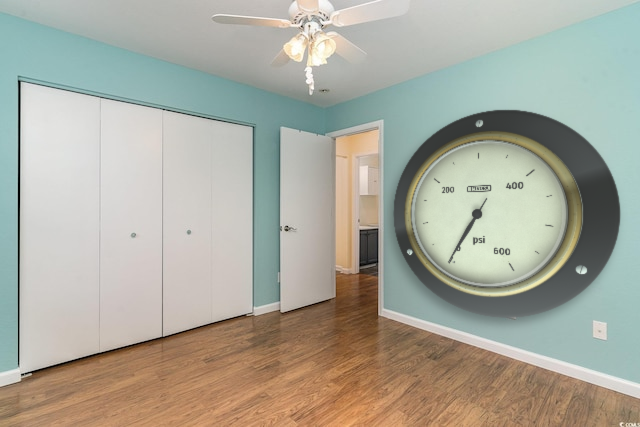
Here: 0 psi
